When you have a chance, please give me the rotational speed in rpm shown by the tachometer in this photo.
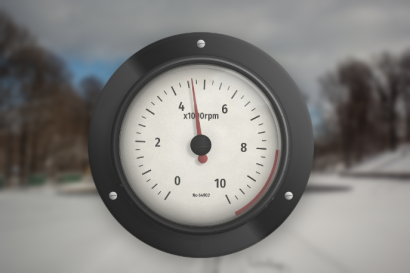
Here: 4625 rpm
